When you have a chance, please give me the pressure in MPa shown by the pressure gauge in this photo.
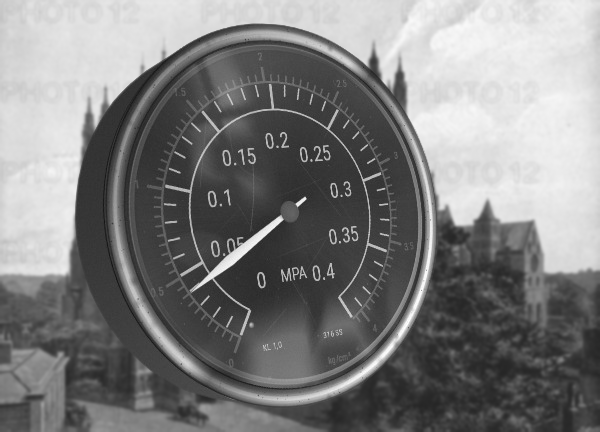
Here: 0.04 MPa
